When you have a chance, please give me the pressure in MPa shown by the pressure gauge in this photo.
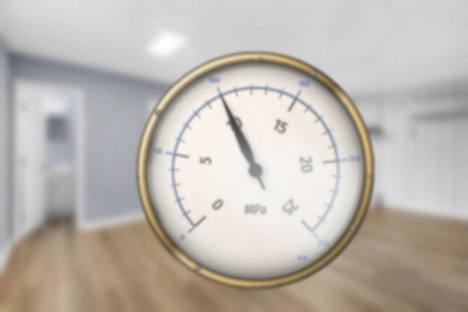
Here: 10 MPa
